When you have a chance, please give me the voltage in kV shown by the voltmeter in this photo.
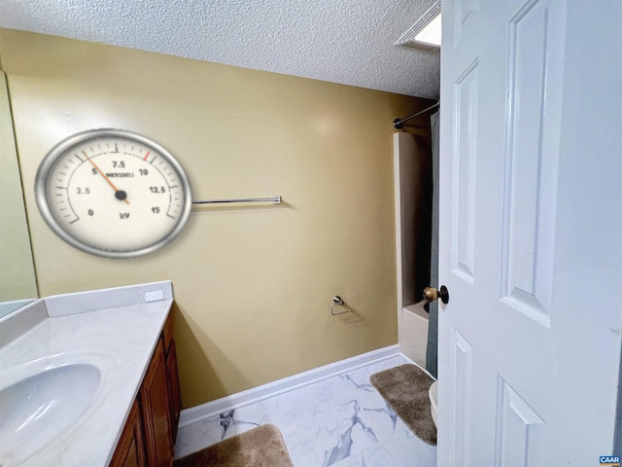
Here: 5.5 kV
